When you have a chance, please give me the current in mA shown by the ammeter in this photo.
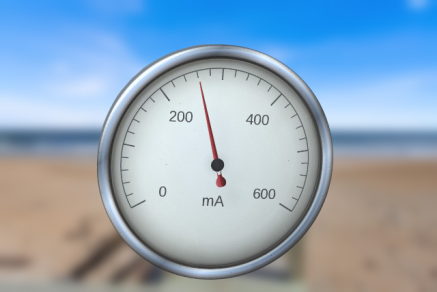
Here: 260 mA
